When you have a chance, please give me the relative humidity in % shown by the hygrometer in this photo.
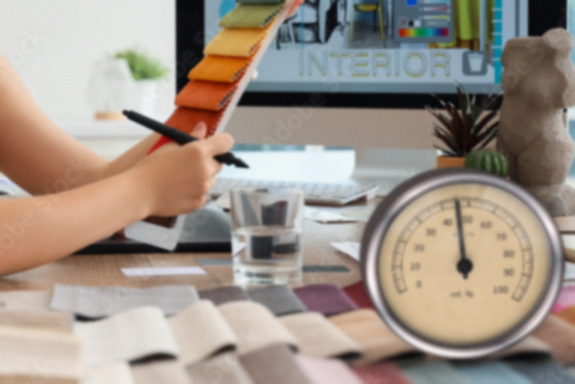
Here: 45 %
